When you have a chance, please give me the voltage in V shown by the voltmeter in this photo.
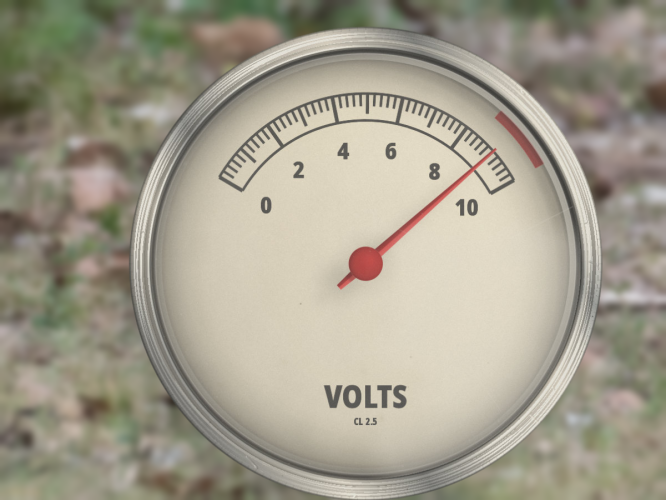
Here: 9 V
